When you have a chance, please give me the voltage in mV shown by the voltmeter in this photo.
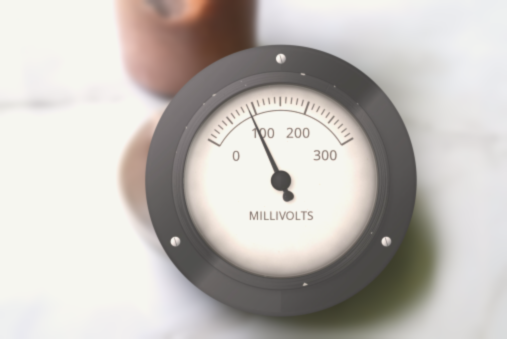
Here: 90 mV
